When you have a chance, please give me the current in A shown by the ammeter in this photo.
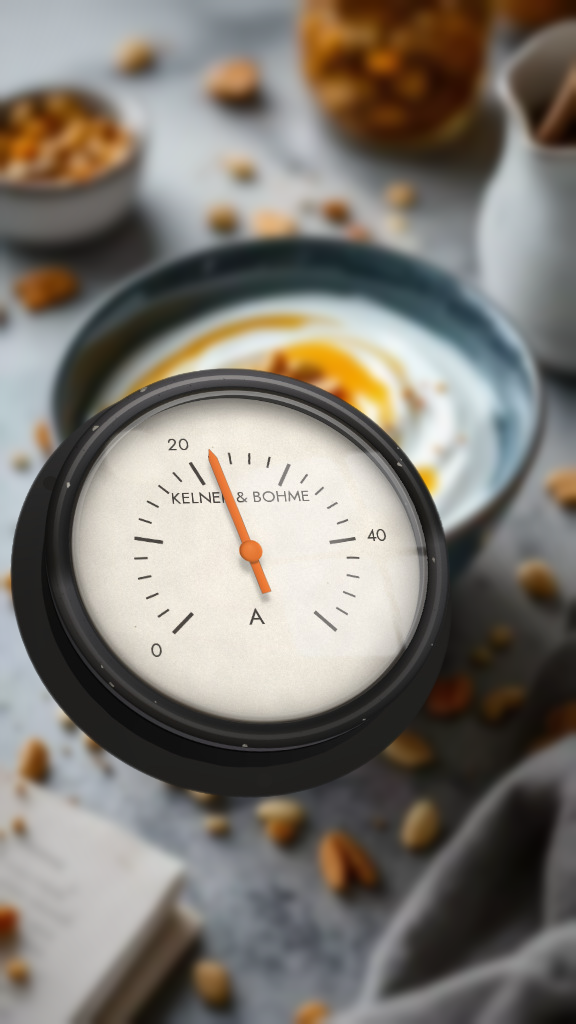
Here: 22 A
